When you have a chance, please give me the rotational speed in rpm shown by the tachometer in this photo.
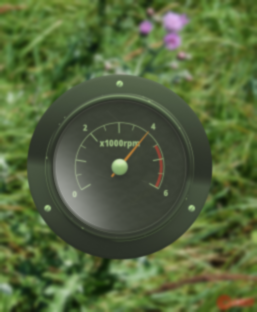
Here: 4000 rpm
